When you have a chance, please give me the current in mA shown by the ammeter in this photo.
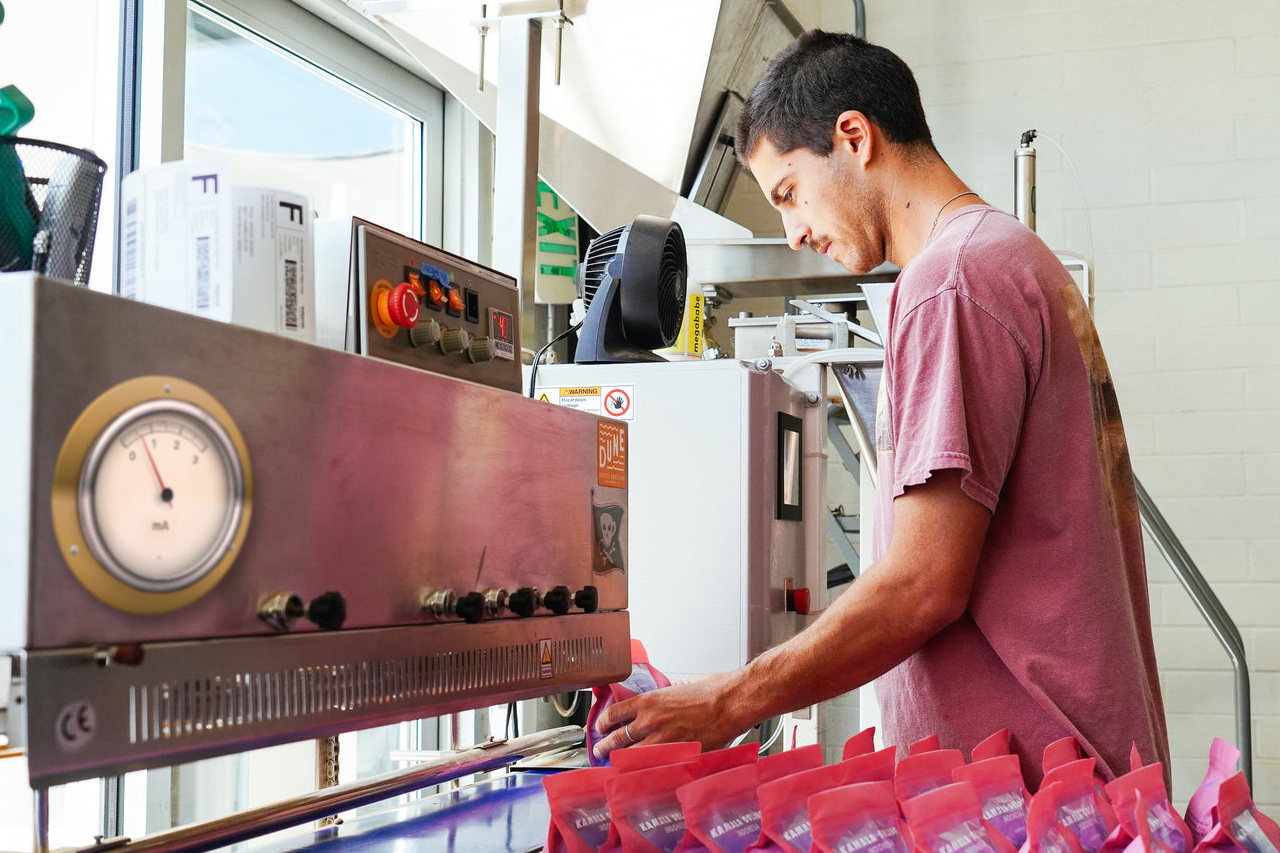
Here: 0.5 mA
